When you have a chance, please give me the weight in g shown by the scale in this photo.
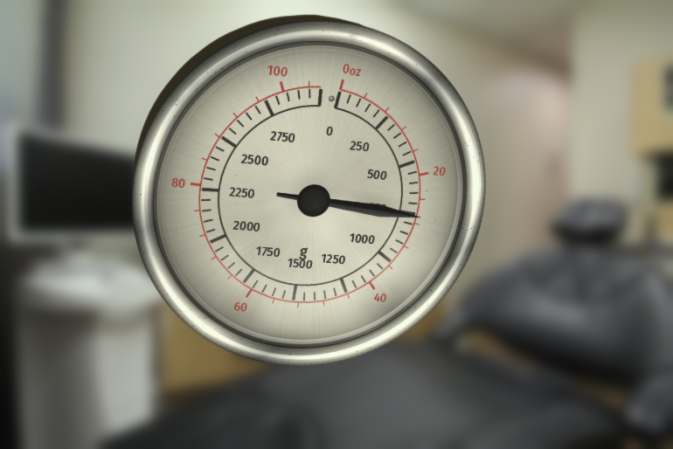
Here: 750 g
